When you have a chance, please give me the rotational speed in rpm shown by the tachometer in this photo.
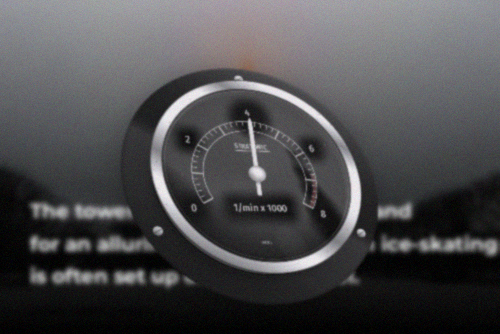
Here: 4000 rpm
